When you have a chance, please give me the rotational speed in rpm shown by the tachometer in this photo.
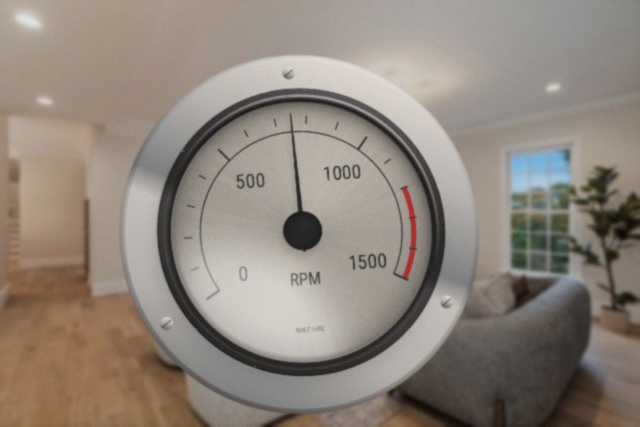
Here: 750 rpm
